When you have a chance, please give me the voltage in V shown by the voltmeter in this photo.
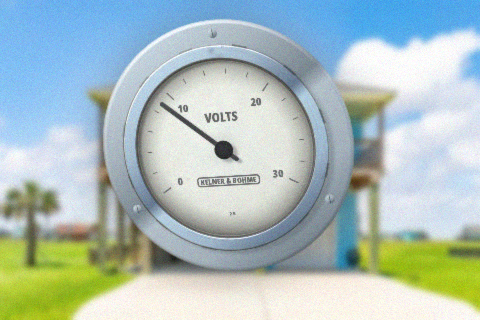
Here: 9 V
